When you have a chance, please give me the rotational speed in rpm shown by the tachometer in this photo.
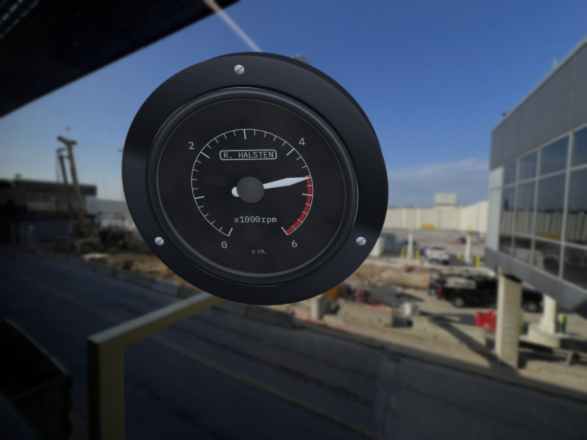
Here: 4600 rpm
